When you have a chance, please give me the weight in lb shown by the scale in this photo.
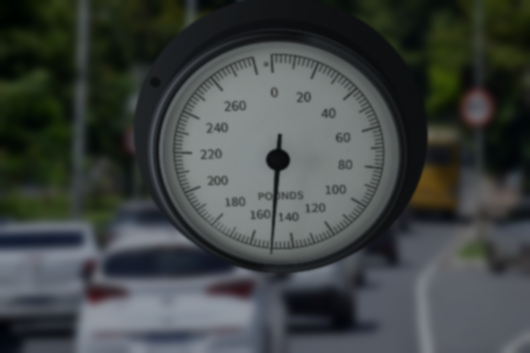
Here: 150 lb
